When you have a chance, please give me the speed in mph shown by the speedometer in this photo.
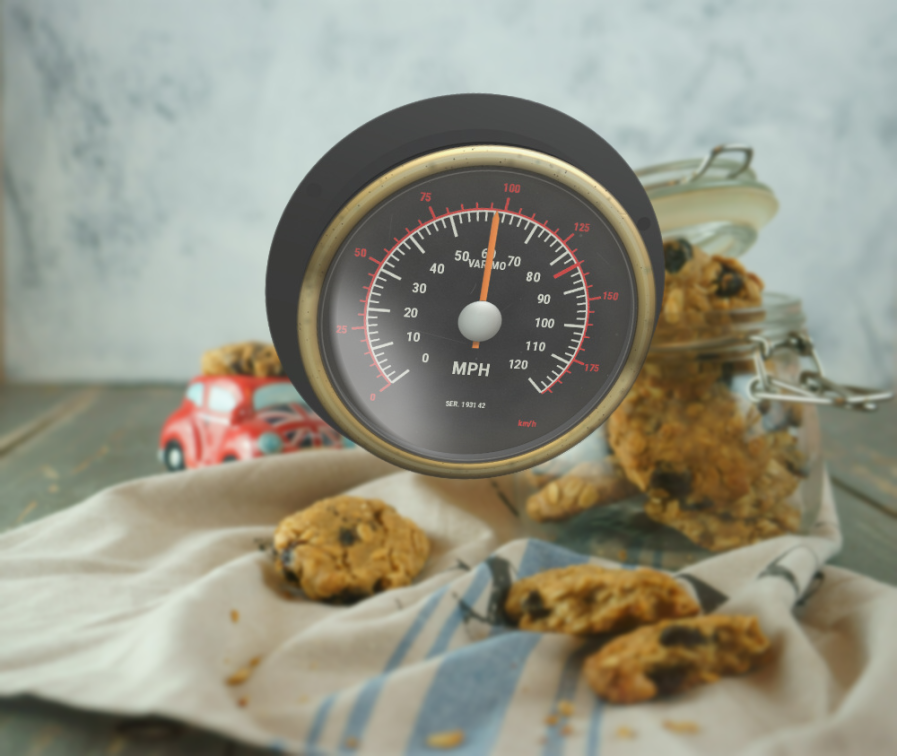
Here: 60 mph
